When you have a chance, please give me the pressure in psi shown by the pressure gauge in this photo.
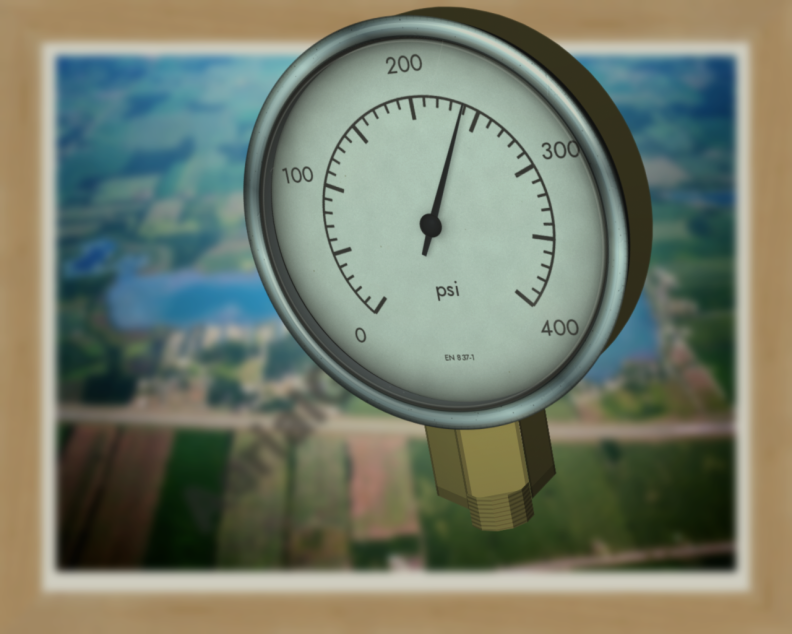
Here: 240 psi
